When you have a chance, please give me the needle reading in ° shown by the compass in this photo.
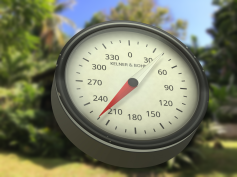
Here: 220 °
